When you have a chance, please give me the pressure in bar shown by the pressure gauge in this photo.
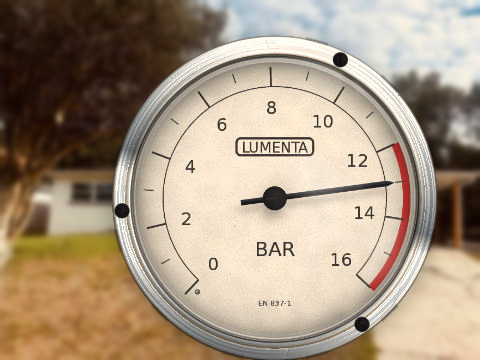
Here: 13 bar
